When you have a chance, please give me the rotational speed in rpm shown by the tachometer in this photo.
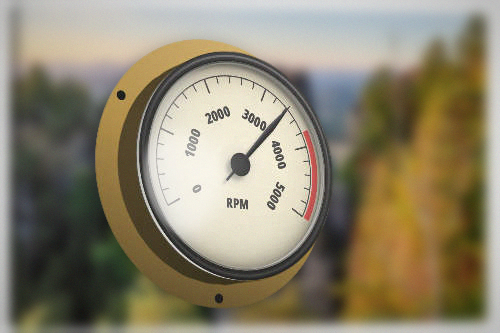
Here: 3400 rpm
